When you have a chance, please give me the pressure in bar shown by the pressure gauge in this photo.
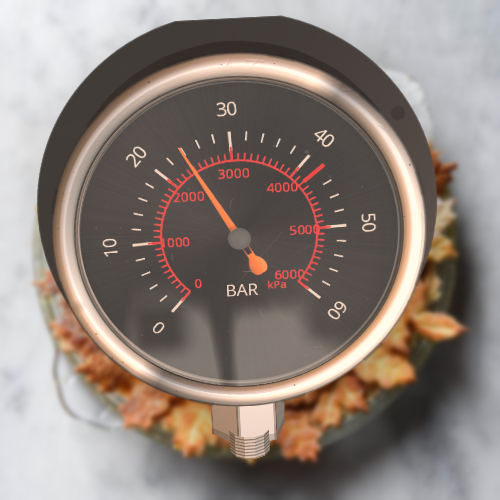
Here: 24 bar
